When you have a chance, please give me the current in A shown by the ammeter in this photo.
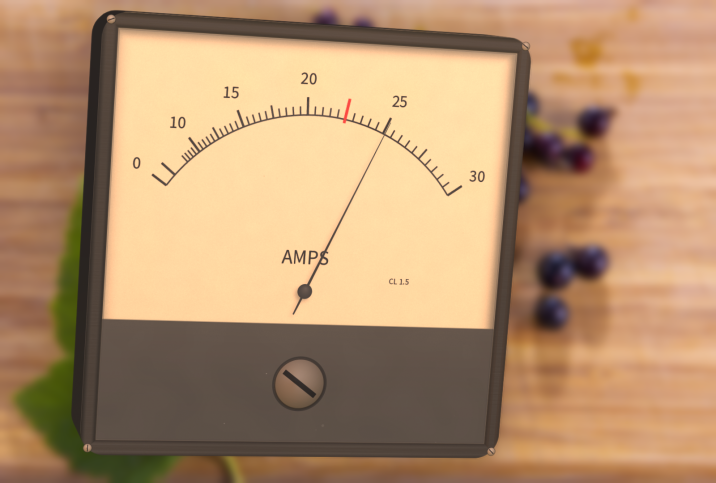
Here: 25 A
